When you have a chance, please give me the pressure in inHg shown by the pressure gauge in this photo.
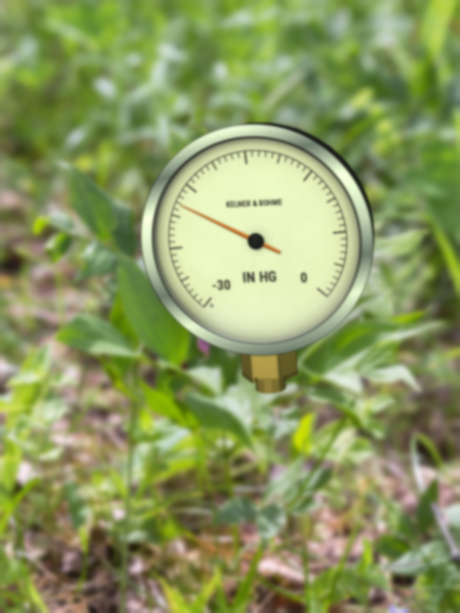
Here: -21.5 inHg
